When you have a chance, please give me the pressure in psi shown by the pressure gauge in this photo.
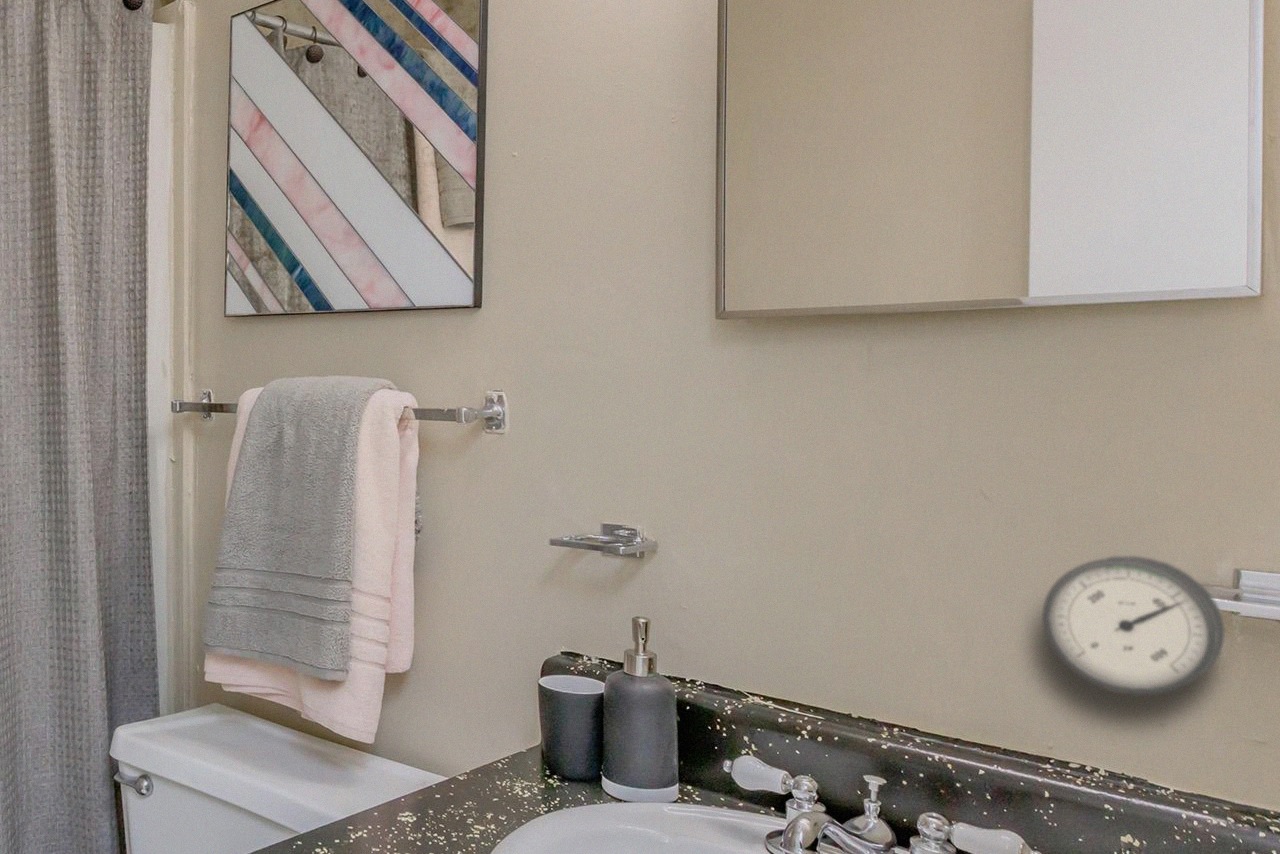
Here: 420 psi
